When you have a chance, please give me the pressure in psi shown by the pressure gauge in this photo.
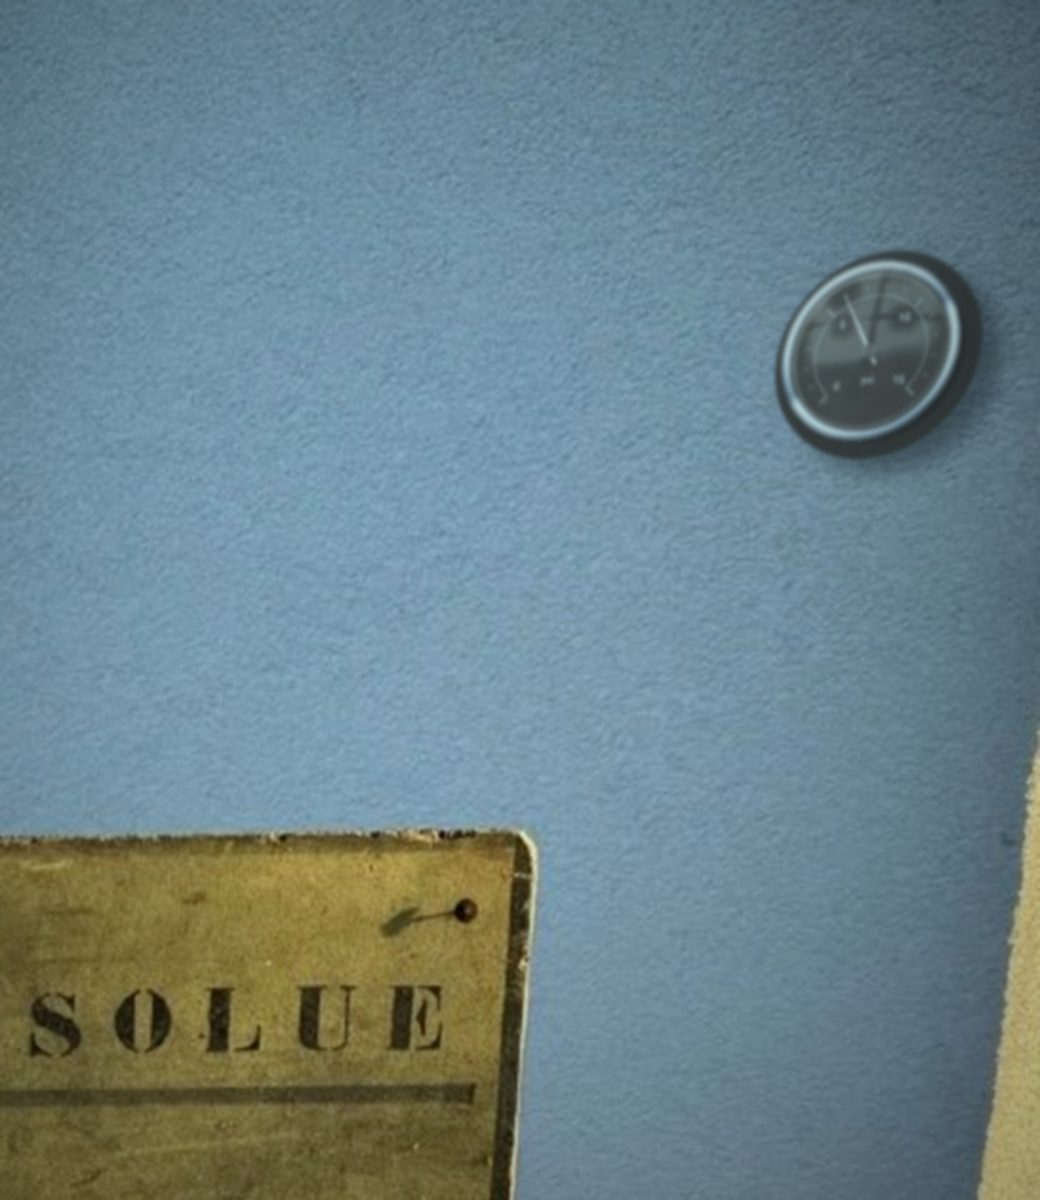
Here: 6 psi
